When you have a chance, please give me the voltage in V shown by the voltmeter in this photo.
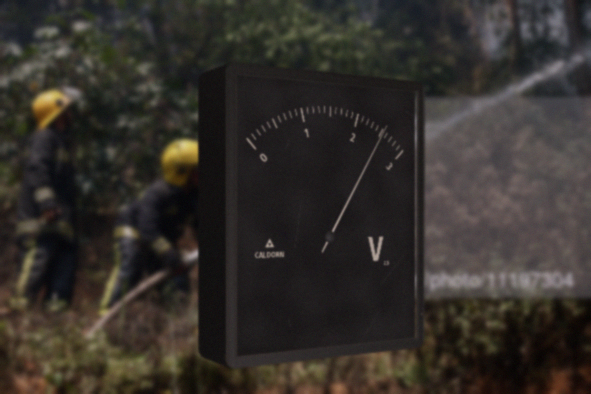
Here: 2.5 V
